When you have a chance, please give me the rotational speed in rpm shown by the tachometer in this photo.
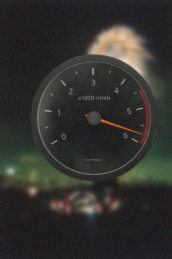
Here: 5750 rpm
